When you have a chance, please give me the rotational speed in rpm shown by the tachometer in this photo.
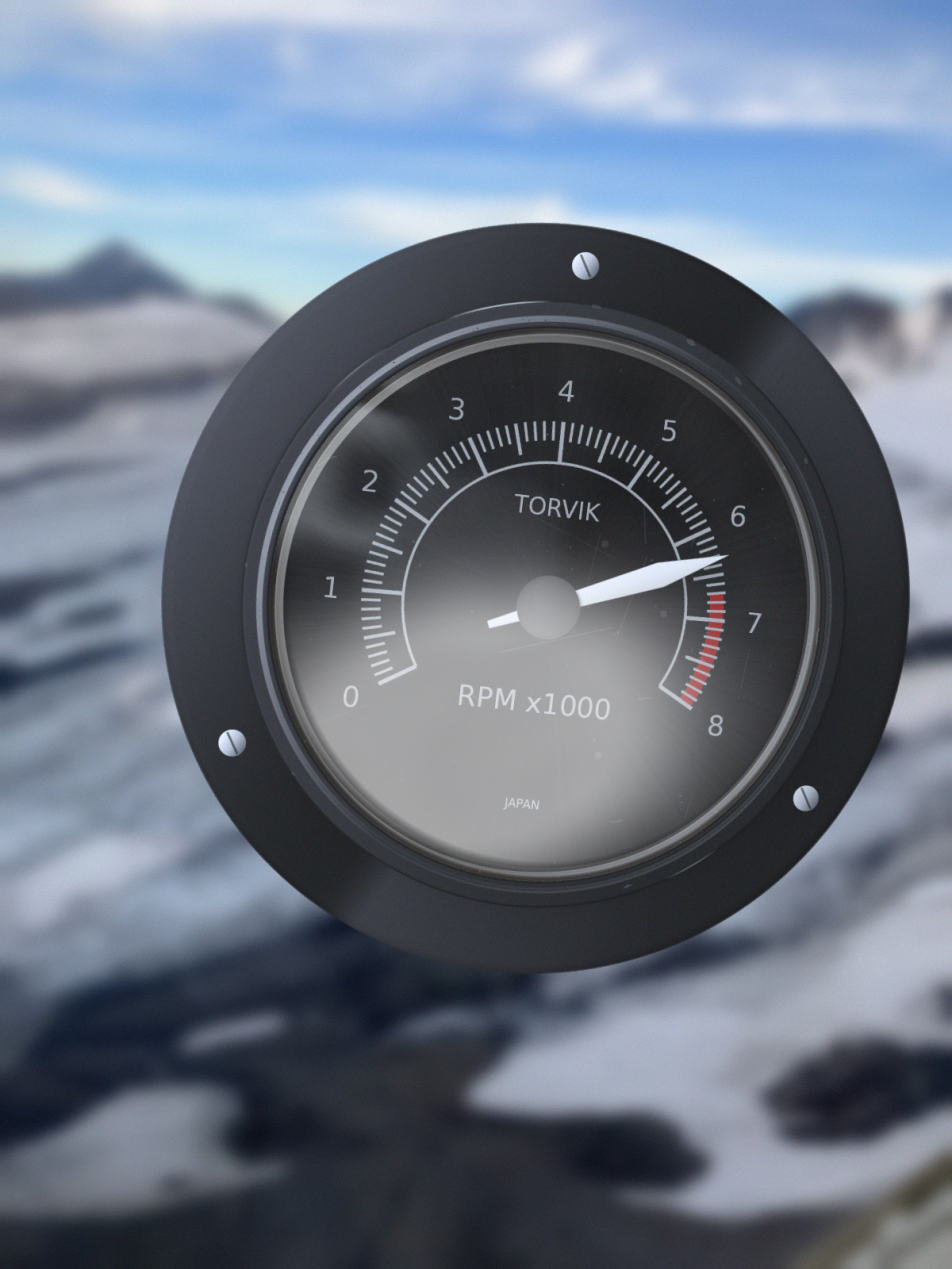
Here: 6300 rpm
